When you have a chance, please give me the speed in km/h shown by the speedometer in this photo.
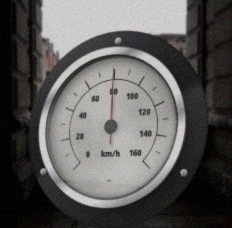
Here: 80 km/h
